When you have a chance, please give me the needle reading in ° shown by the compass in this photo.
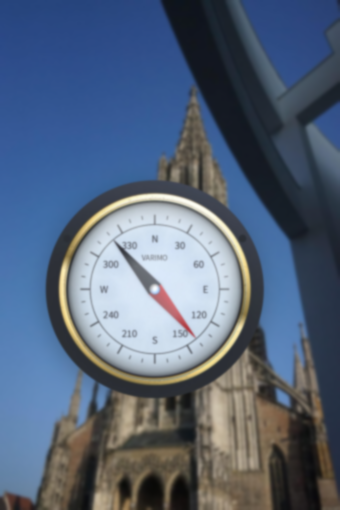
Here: 140 °
